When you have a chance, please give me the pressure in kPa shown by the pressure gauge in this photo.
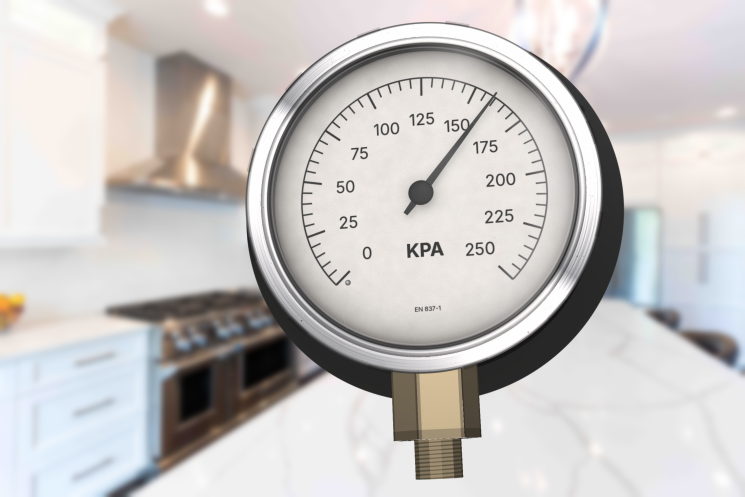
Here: 160 kPa
